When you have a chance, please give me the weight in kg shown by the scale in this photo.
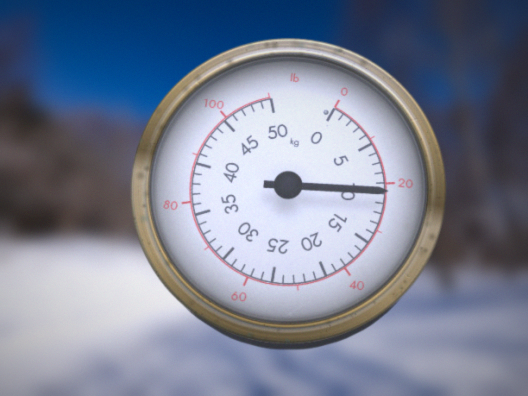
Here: 10 kg
